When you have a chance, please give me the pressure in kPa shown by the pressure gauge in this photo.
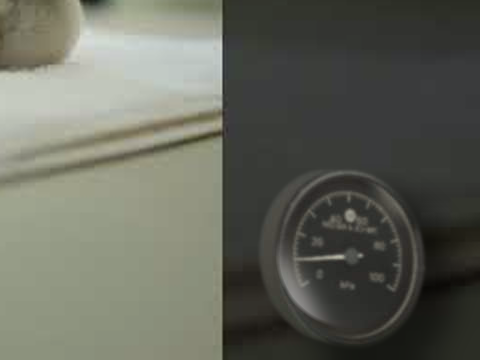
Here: 10 kPa
